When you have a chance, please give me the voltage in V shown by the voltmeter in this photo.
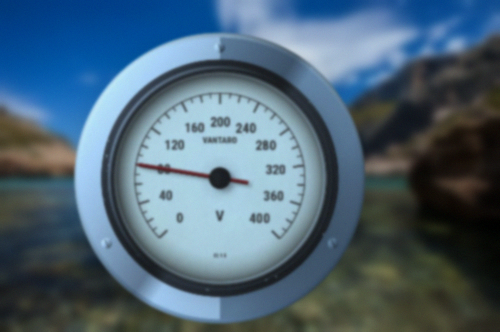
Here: 80 V
